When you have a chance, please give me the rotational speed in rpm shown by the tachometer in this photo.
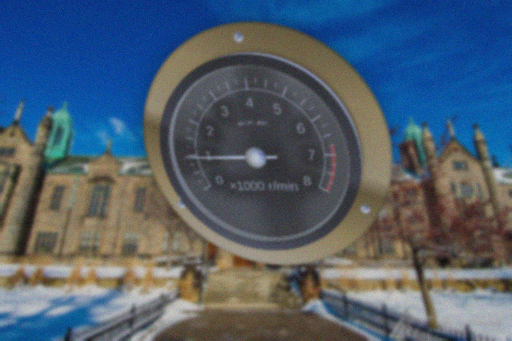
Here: 1000 rpm
